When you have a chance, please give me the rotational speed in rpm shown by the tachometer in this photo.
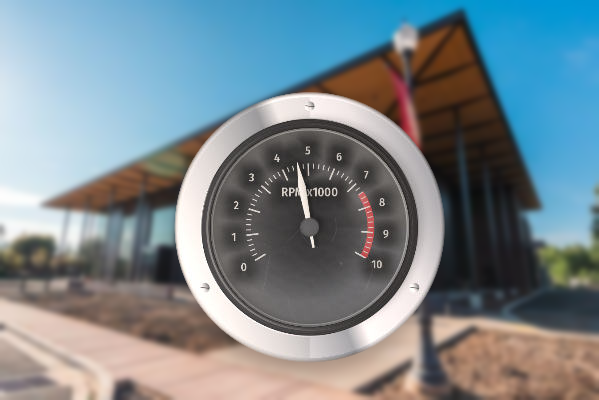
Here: 4600 rpm
